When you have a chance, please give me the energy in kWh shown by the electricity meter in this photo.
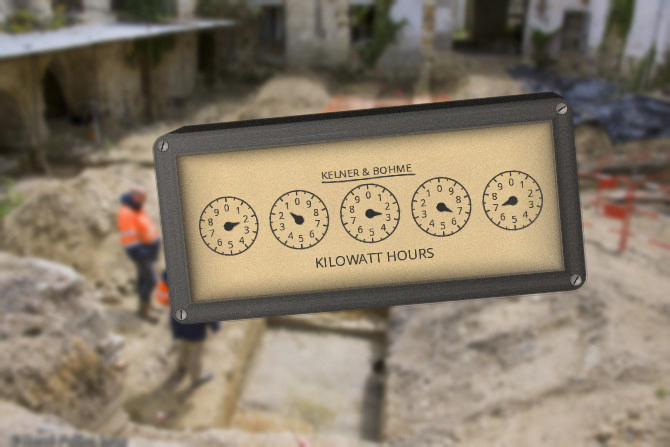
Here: 21267 kWh
